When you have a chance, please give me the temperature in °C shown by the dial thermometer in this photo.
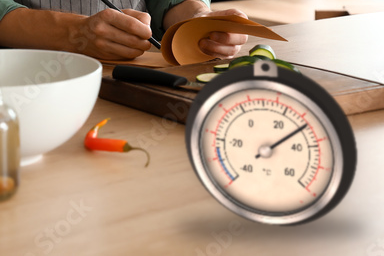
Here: 30 °C
